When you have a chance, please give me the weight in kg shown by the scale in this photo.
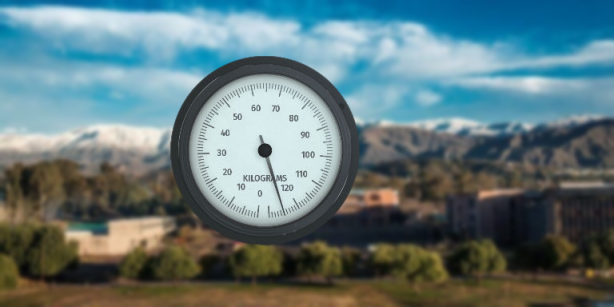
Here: 125 kg
